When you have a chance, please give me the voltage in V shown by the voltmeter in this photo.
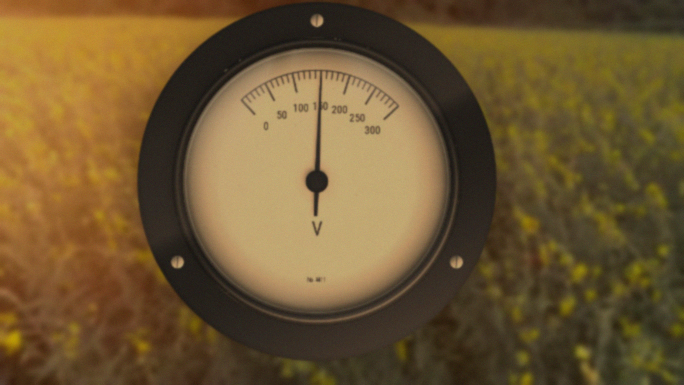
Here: 150 V
